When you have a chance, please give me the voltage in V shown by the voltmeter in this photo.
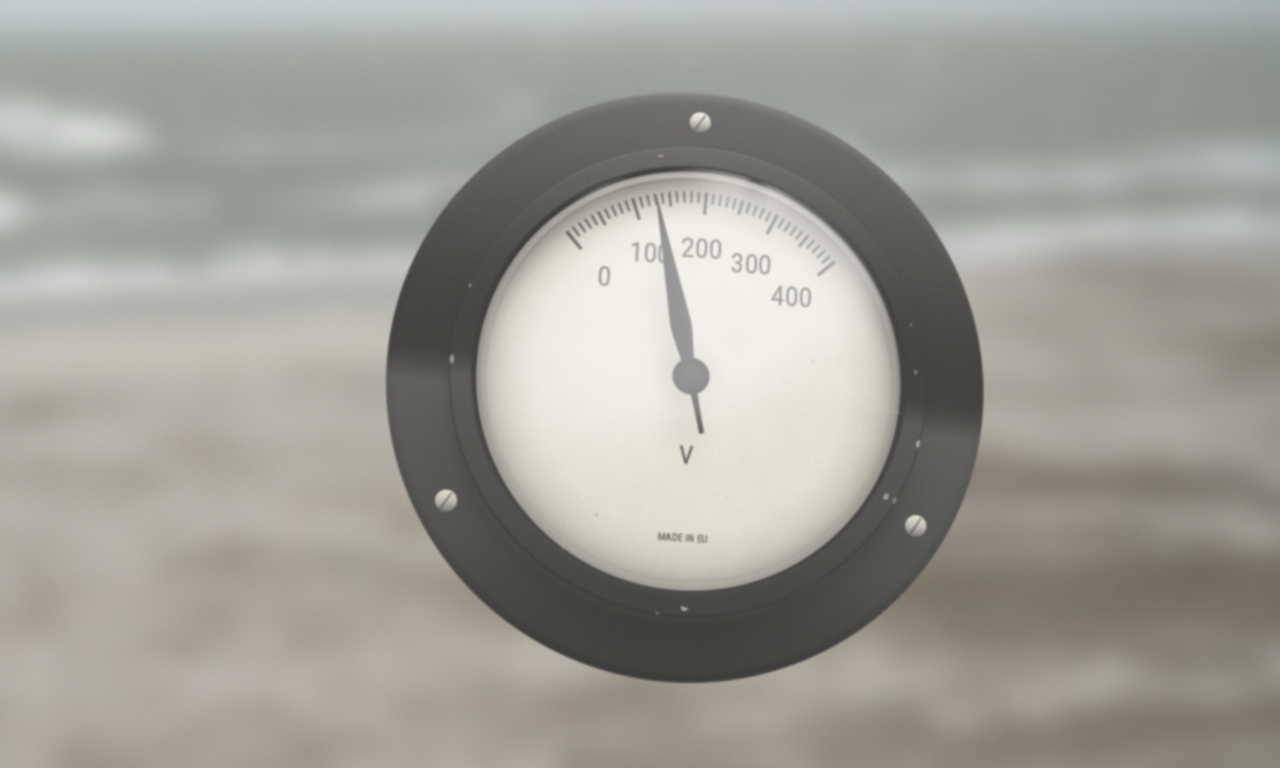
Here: 130 V
